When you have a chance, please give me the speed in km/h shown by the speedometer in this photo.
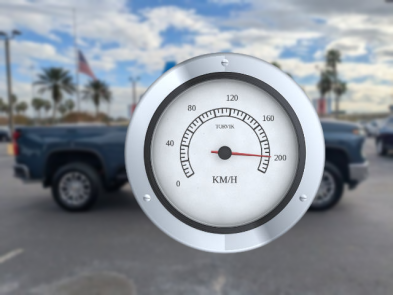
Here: 200 km/h
